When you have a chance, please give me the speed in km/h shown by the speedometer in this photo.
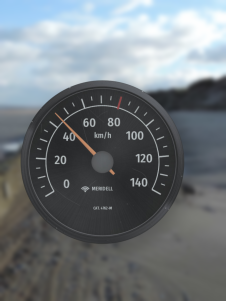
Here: 45 km/h
